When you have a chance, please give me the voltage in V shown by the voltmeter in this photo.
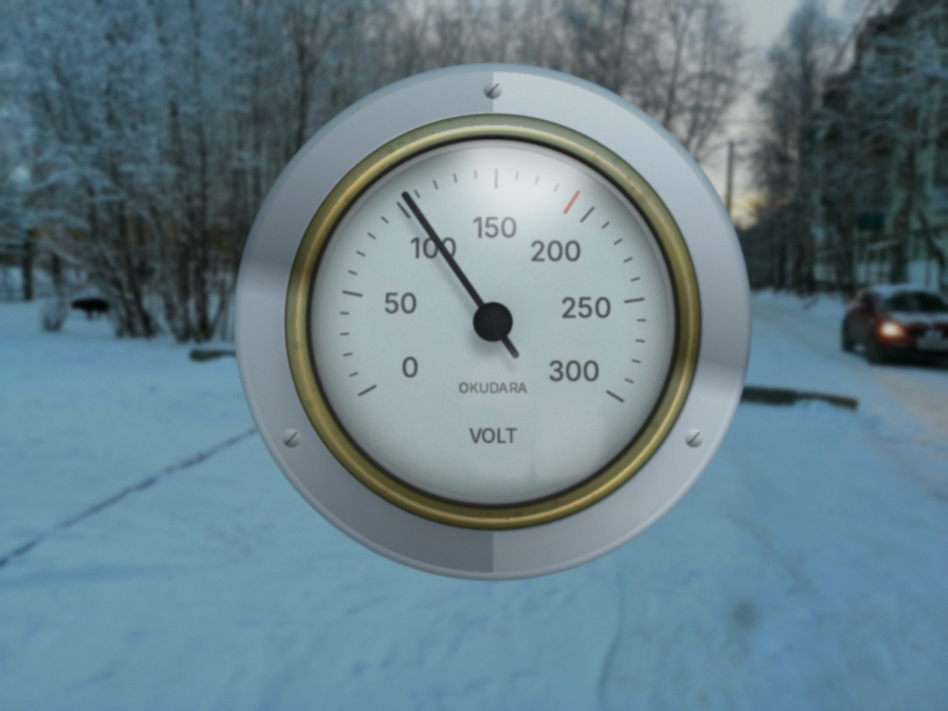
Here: 105 V
